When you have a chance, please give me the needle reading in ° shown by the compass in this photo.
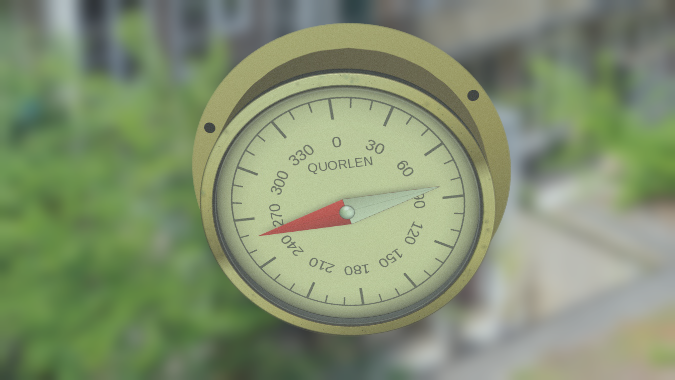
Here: 260 °
